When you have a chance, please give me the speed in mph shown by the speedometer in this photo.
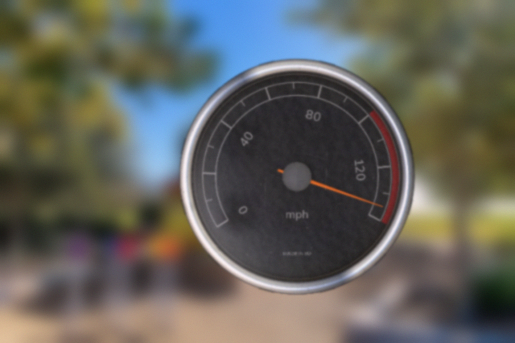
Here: 135 mph
